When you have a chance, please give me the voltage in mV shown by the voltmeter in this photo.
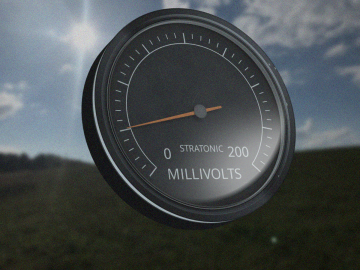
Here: 25 mV
